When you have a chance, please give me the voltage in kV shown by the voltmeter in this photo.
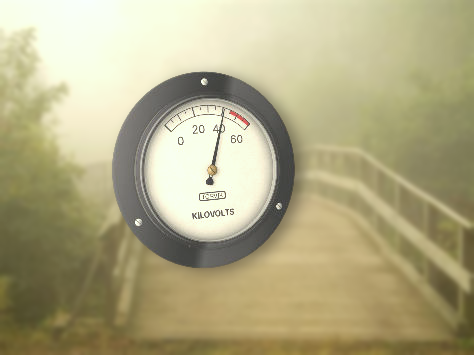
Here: 40 kV
